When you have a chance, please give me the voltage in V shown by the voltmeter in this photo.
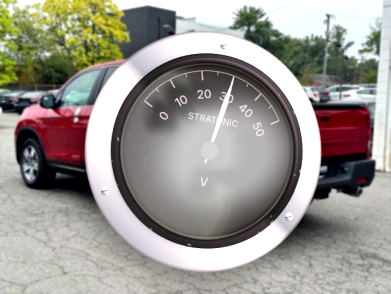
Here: 30 V
